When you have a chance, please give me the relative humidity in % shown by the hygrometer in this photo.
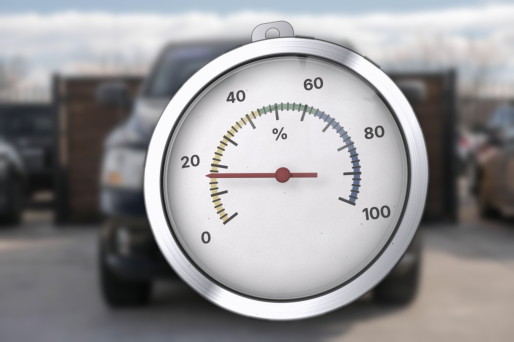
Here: 16 %
